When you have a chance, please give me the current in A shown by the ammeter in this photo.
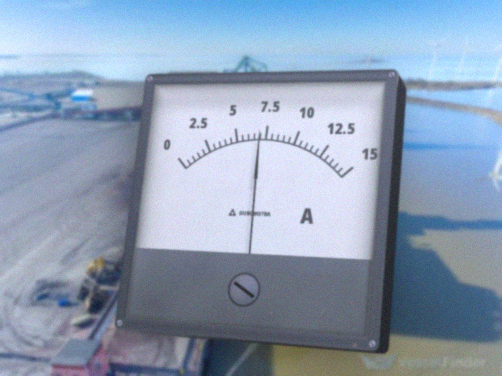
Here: 7 A
